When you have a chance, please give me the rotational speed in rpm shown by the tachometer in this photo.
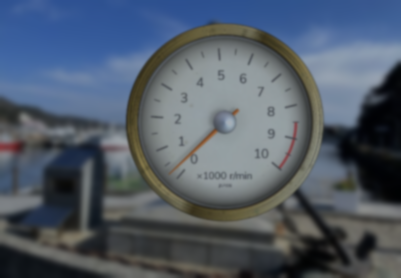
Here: 250 rpm
